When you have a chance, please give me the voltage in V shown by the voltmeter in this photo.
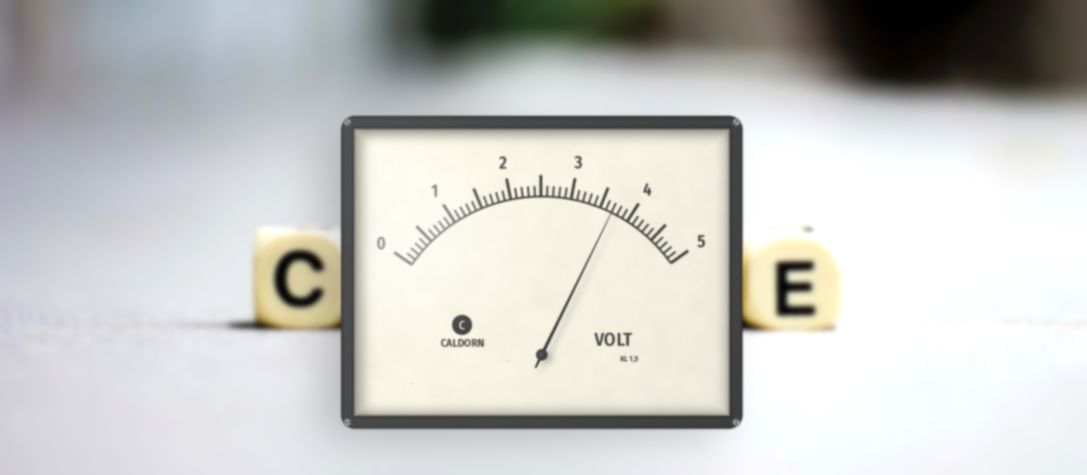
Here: 3.7 V
